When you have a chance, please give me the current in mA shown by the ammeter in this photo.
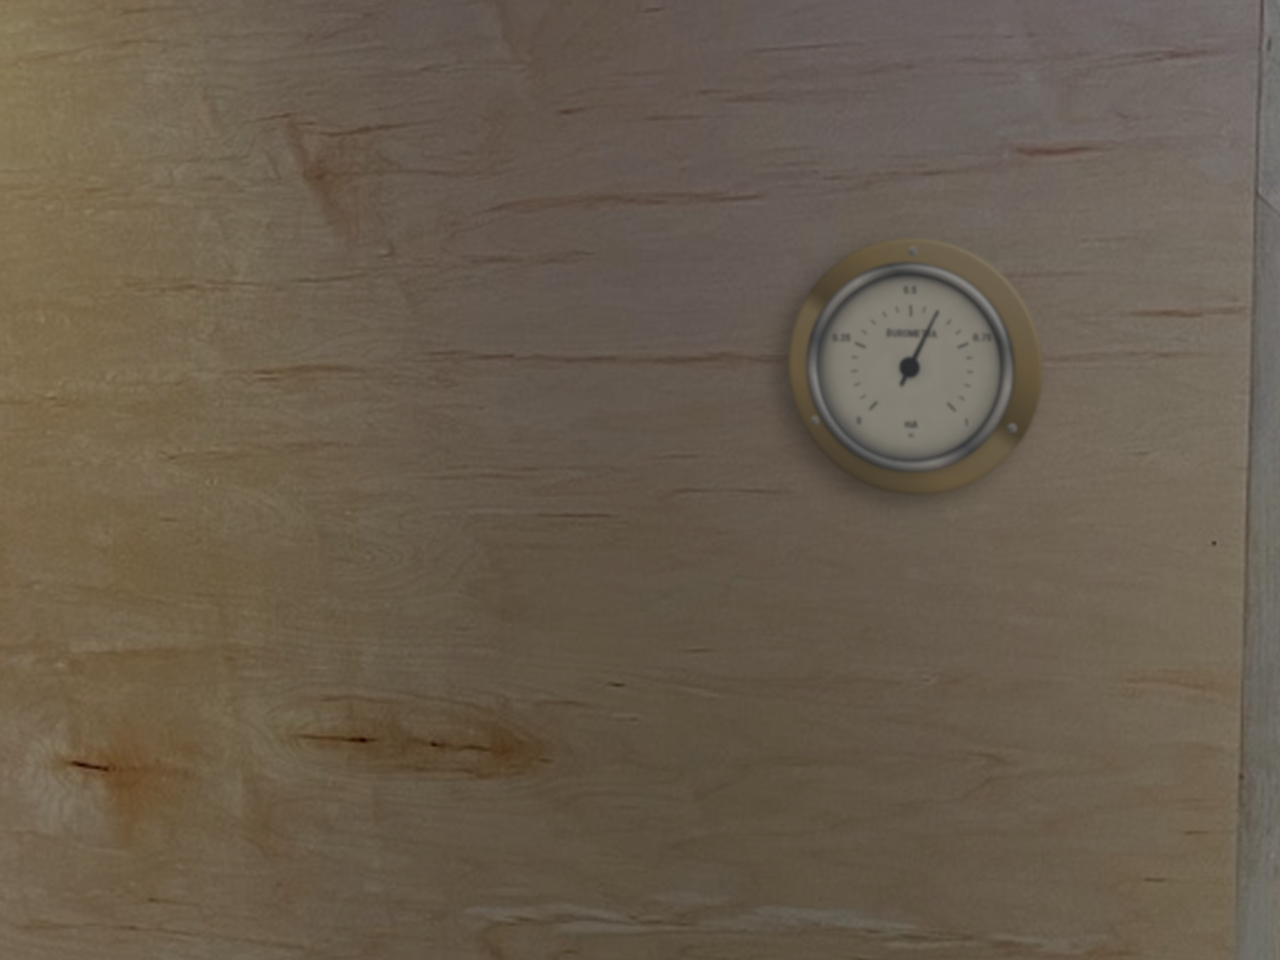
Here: 0.6 mA
